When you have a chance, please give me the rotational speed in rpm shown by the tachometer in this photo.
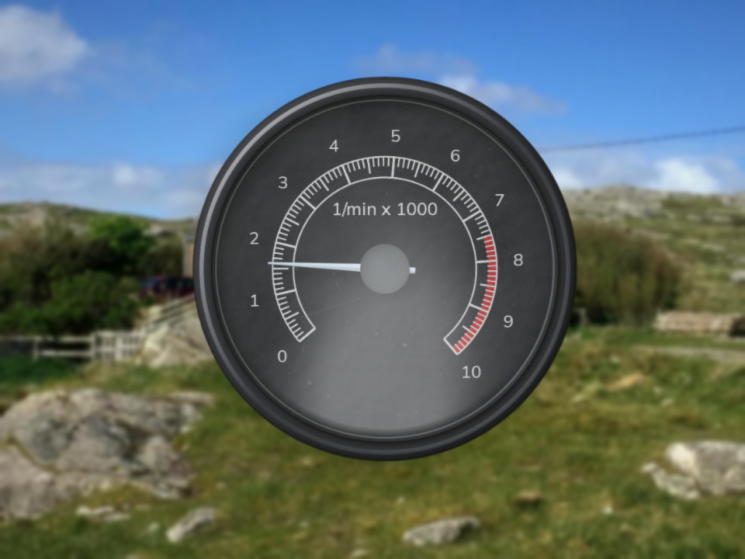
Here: 1600 rpm
